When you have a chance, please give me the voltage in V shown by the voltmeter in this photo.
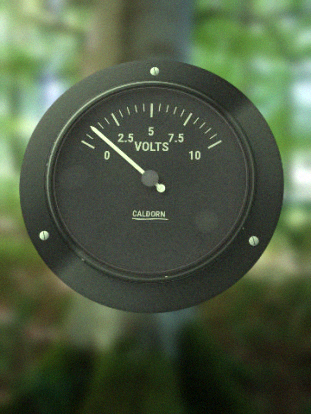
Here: 1 V
